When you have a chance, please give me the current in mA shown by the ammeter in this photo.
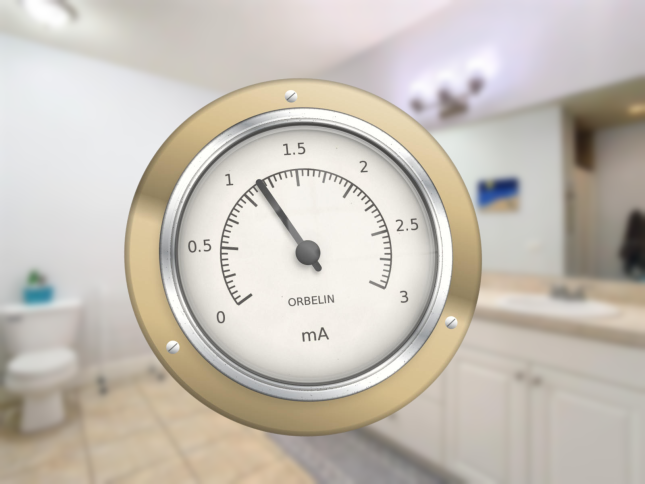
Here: 1.15 mA
